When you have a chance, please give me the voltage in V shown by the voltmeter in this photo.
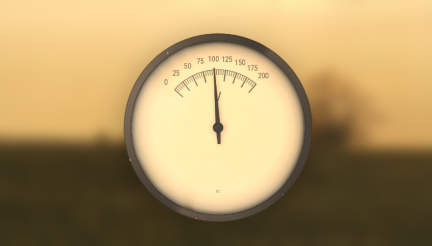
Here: 100 V
